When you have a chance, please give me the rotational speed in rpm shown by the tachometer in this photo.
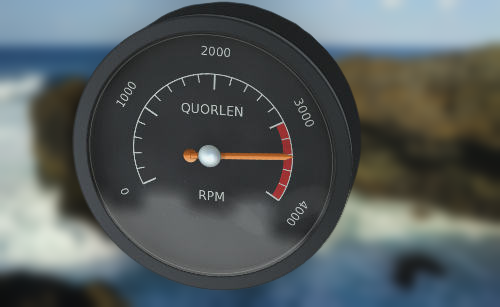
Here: 3400 rpm
